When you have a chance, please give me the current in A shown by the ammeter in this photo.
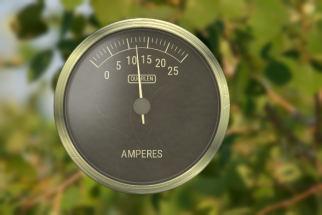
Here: 12 A
